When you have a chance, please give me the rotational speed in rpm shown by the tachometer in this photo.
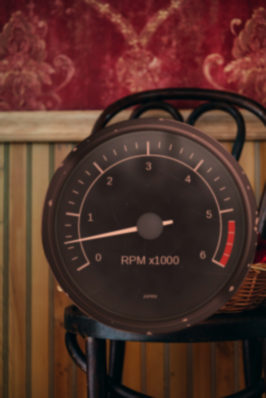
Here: 500 rpm
